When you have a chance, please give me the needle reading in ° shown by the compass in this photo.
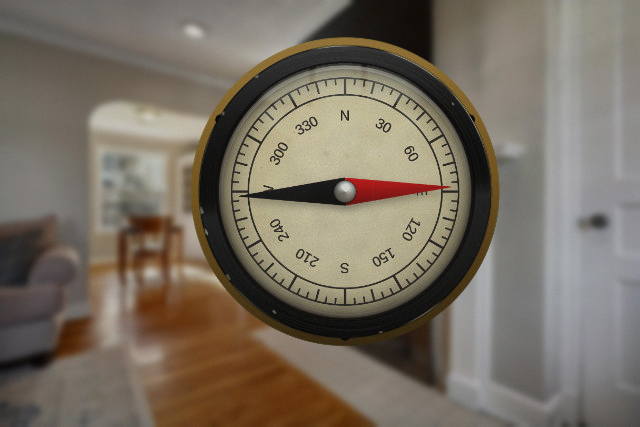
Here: 87.5 °
